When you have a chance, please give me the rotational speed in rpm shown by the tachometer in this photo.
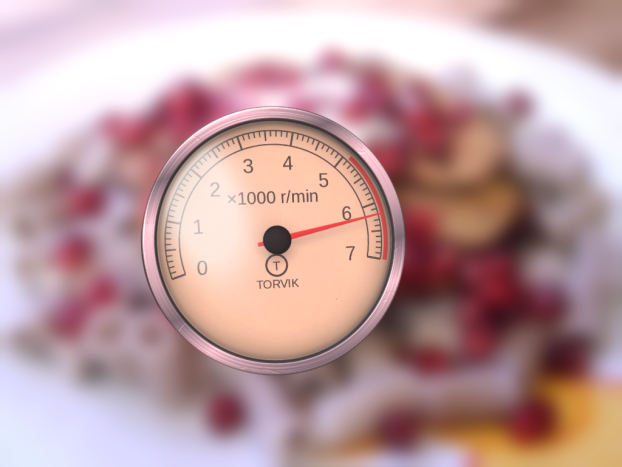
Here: 6200 rpm
